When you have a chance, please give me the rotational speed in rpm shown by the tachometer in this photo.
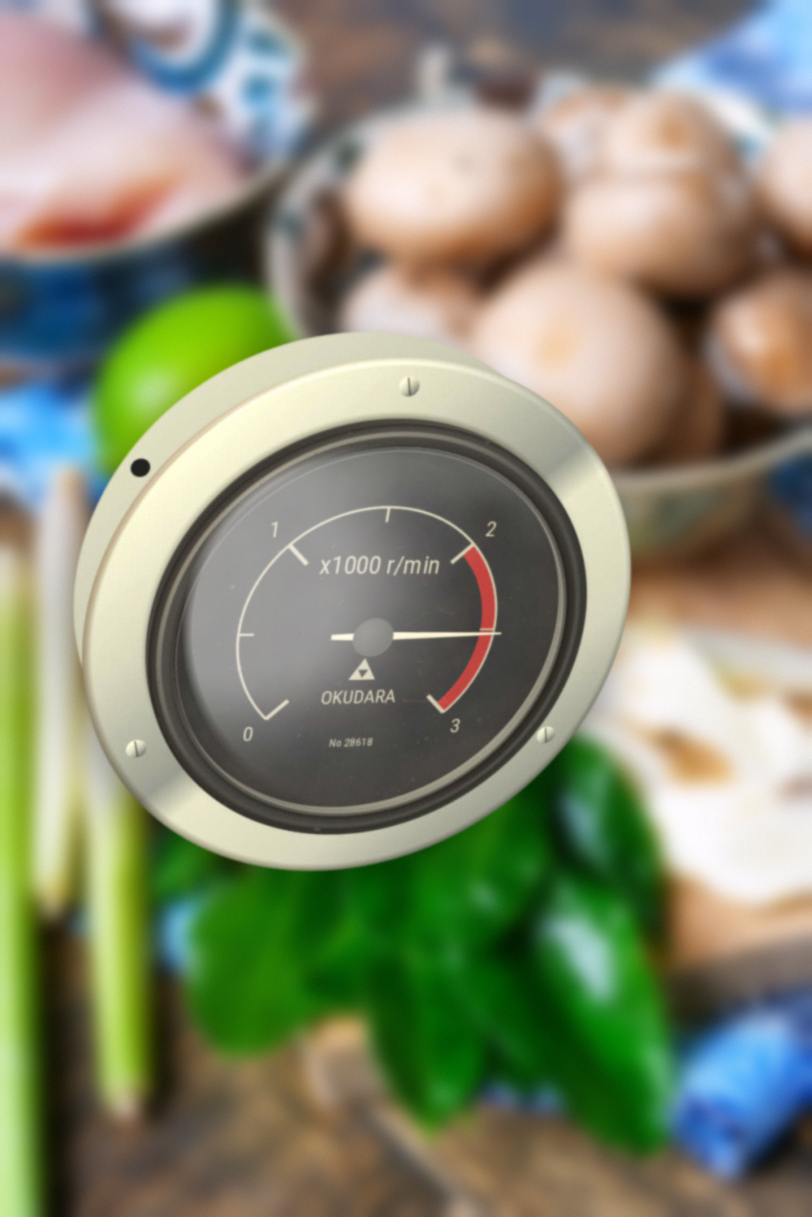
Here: 2500 rpm
